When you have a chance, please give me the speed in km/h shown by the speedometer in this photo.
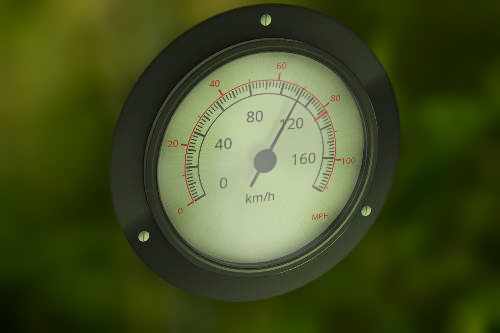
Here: 110 km/h
